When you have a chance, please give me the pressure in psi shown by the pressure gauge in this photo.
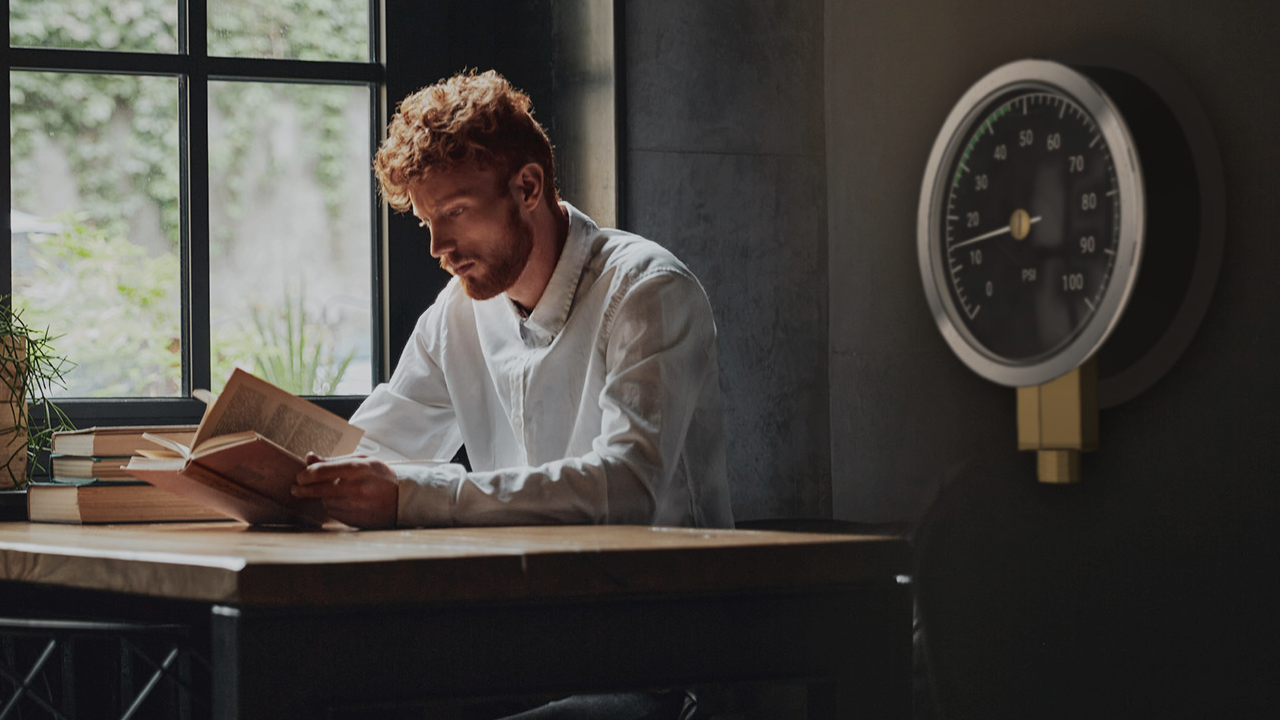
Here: 14 psi
